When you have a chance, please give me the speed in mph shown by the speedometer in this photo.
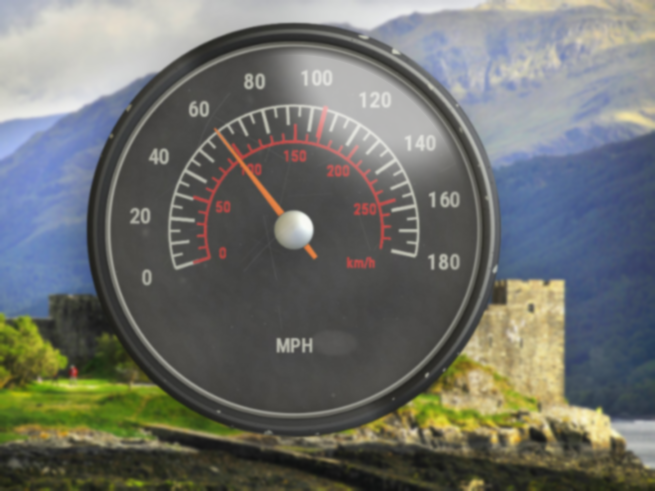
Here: 60 mph
